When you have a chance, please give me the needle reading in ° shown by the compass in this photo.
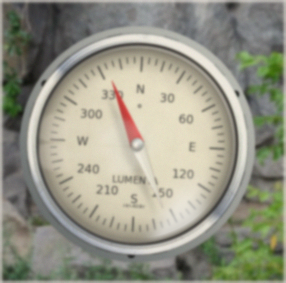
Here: 335 °
